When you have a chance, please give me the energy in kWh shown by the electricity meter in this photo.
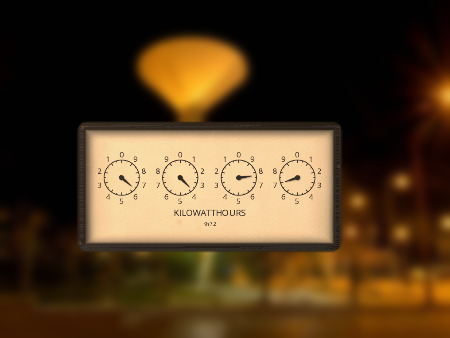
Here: 6377 kWh
